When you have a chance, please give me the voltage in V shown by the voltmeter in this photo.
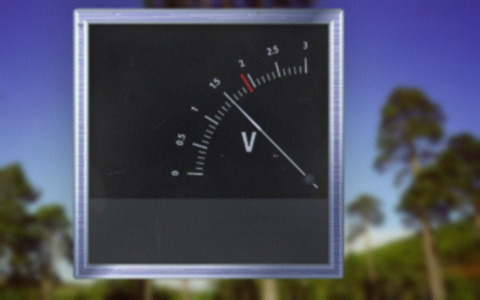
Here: 1.5 V
